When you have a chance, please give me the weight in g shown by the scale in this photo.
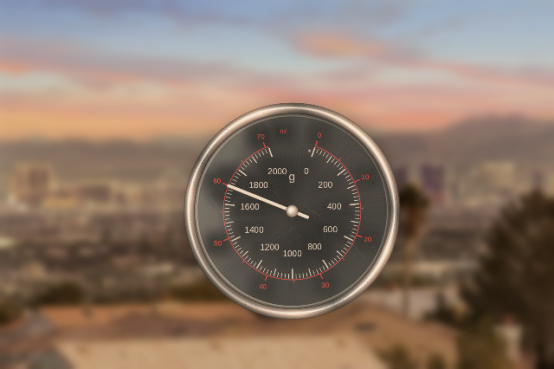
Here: 1700 g
